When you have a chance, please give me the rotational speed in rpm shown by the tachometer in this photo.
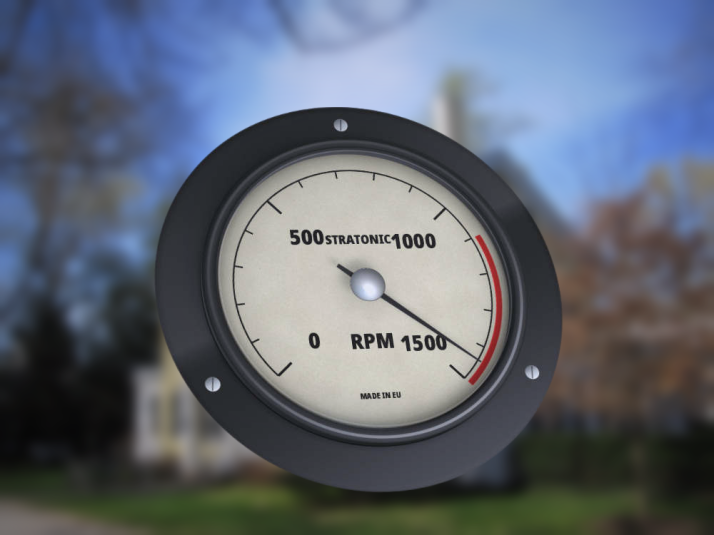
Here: 1450 rpm
